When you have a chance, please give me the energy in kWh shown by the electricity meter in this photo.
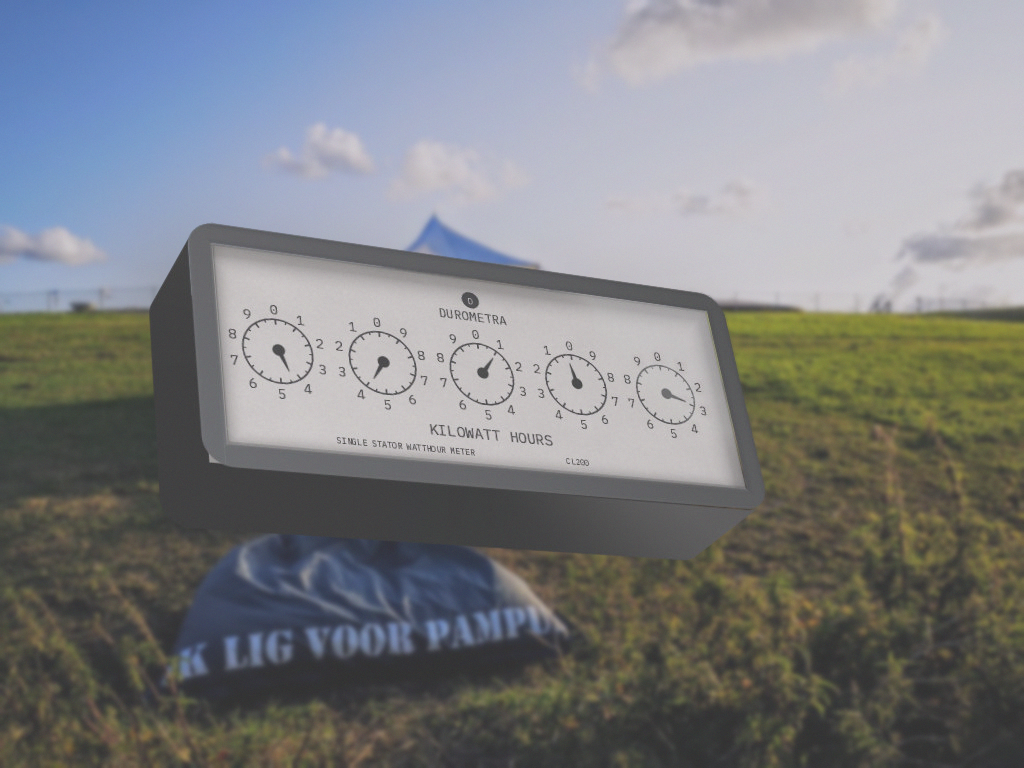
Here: 44103 kWh
